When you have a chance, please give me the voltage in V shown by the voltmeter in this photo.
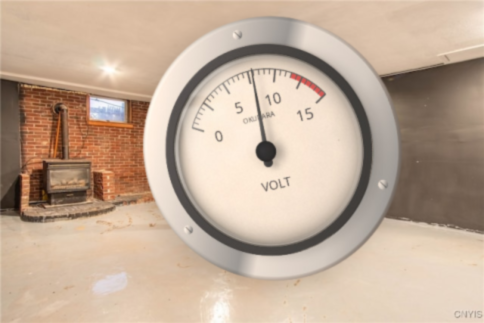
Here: 8 V
